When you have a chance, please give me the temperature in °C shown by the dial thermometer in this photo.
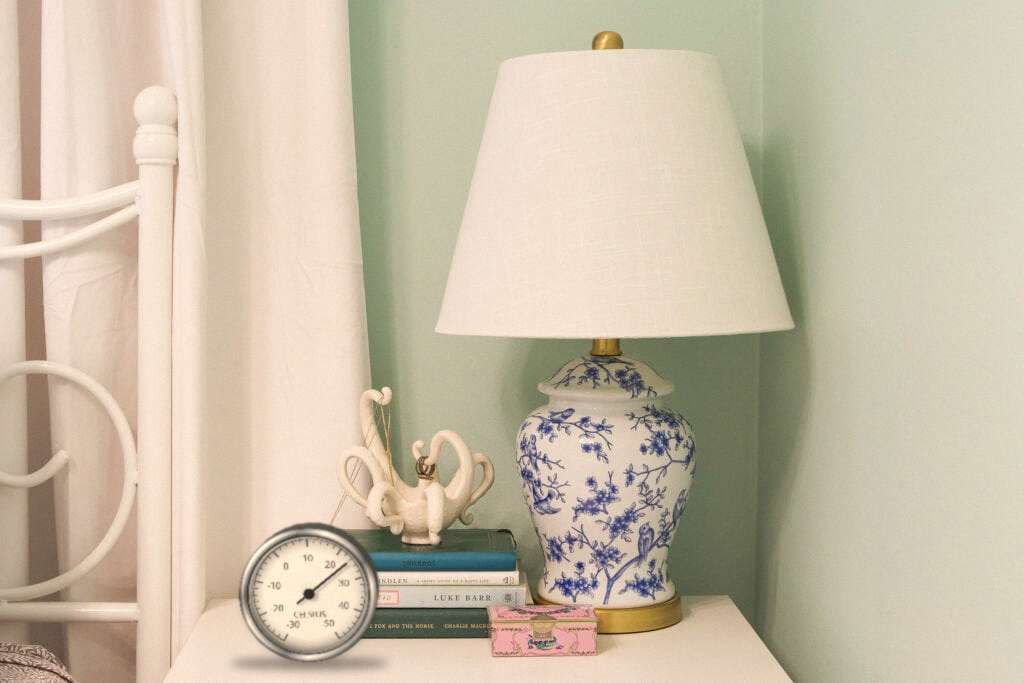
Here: 24 °C
